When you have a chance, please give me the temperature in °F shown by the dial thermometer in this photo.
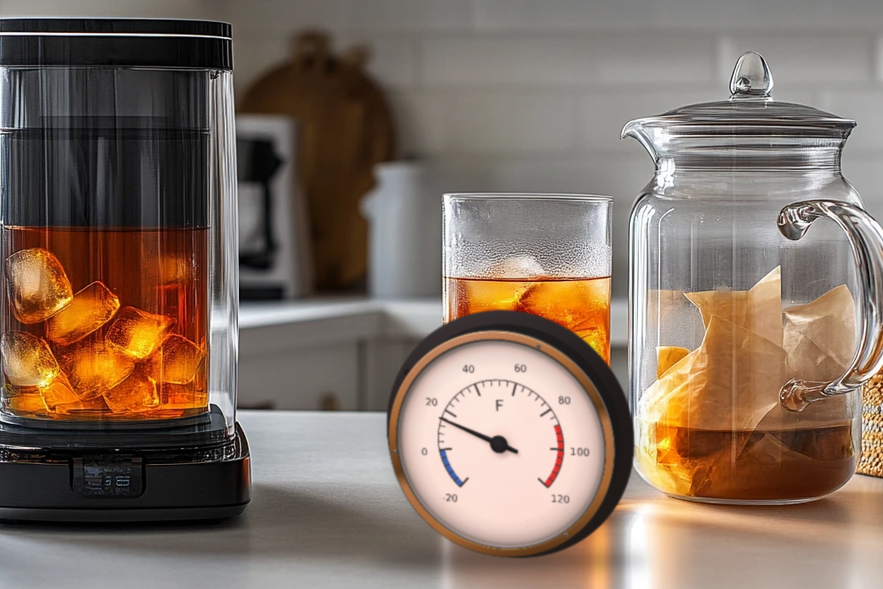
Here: 16 °F
